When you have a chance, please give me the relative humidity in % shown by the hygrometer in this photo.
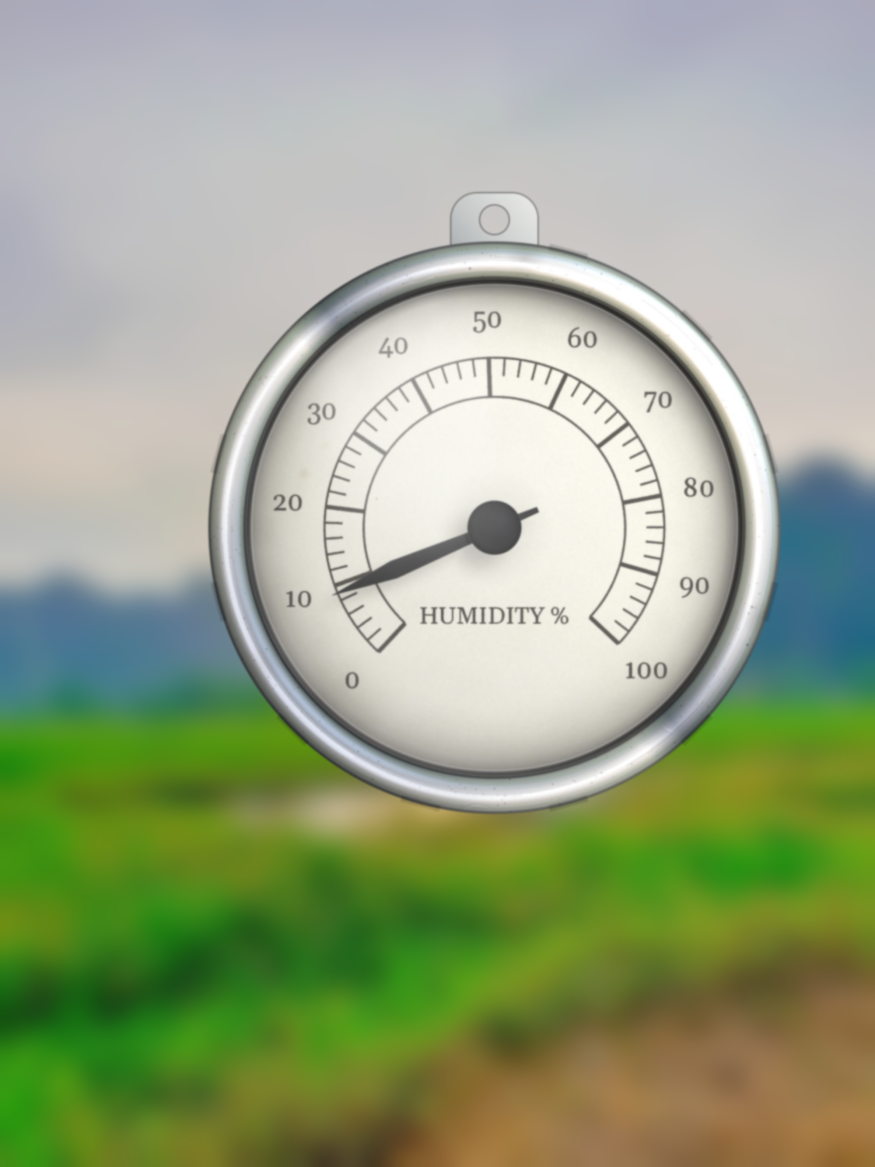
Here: 9 %
